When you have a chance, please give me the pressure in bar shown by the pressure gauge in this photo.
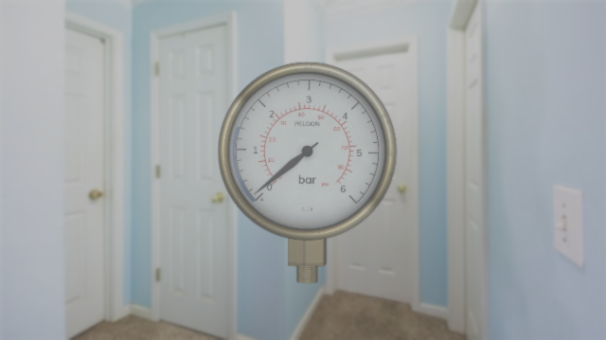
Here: 0.1 bar
